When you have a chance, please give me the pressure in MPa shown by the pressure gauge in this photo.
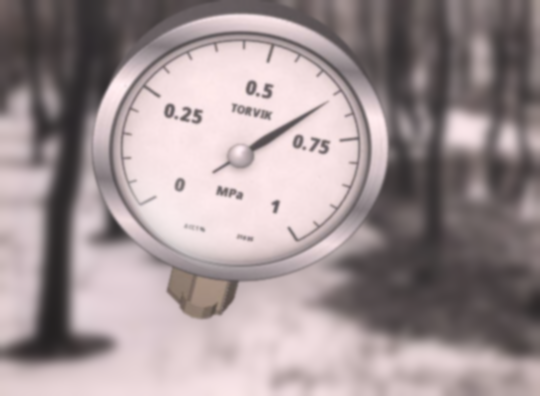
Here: 0.65 MPa
